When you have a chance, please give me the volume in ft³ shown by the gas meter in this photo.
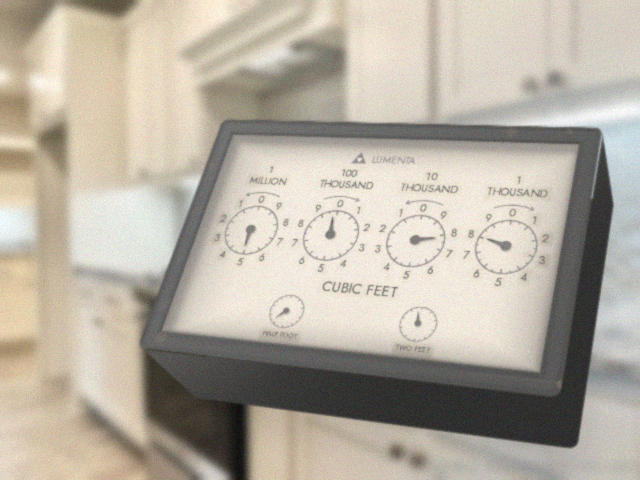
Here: 497800 ft³
